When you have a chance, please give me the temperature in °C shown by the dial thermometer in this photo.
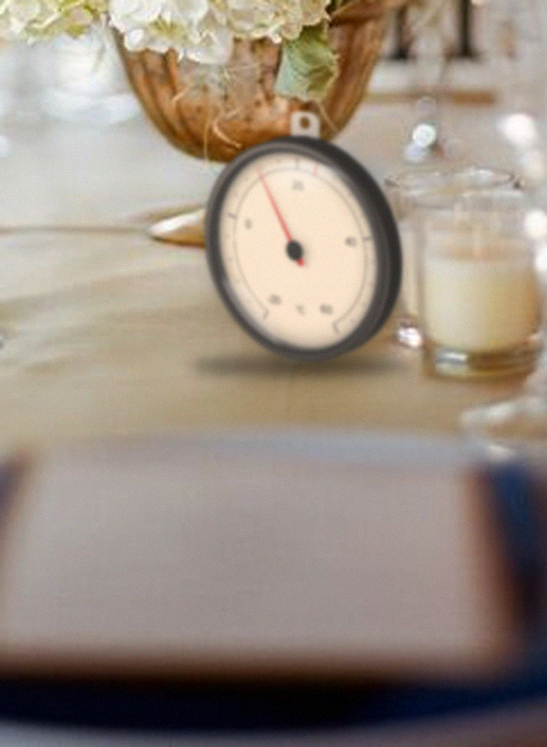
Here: 12 °C
